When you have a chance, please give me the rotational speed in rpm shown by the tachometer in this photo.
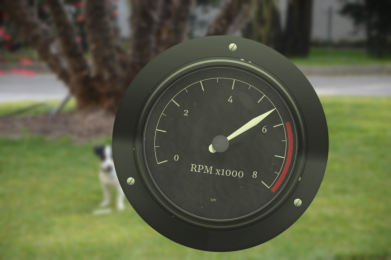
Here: 5500 rpm
